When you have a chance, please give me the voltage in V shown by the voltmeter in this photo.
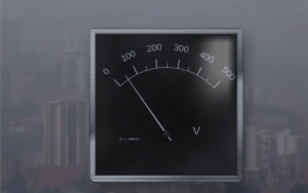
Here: 50 V
